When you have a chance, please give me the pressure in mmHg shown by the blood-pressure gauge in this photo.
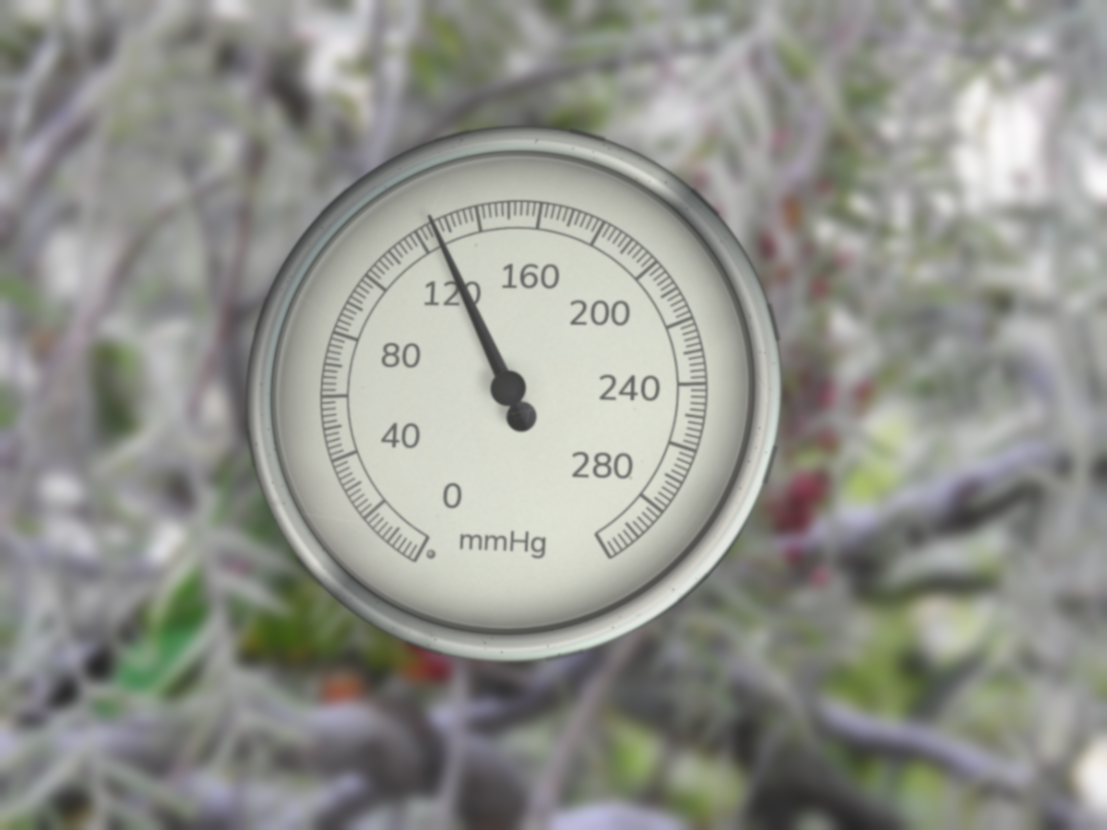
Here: 126 mmHg
